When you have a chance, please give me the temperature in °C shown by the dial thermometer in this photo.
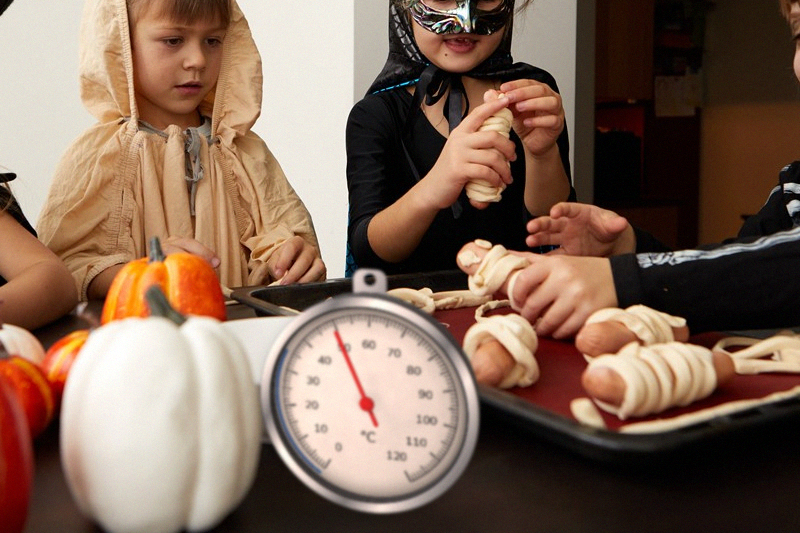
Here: 50 °C
